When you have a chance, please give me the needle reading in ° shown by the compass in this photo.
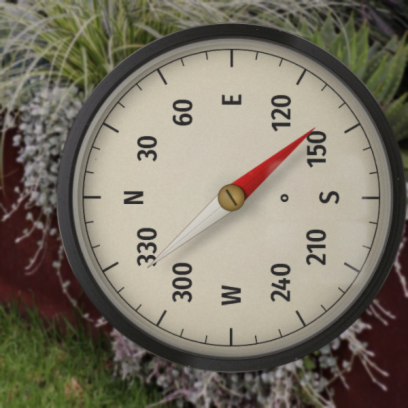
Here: 140 °
